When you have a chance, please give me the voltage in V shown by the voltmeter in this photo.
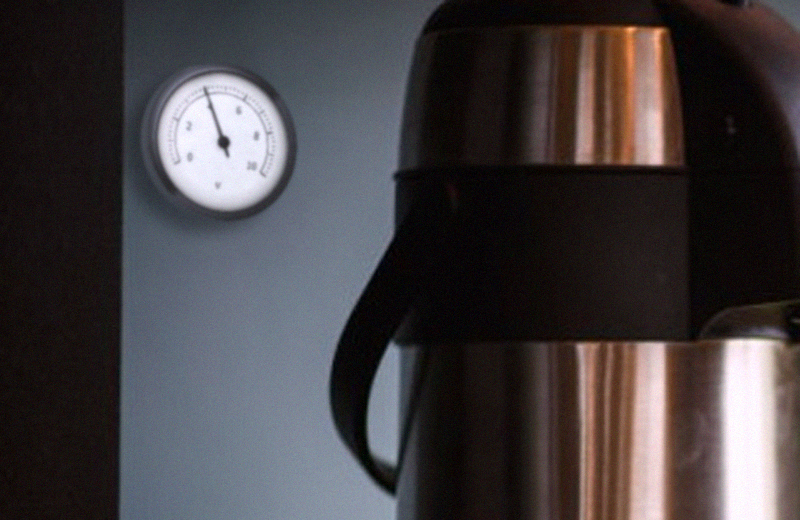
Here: 4 V
